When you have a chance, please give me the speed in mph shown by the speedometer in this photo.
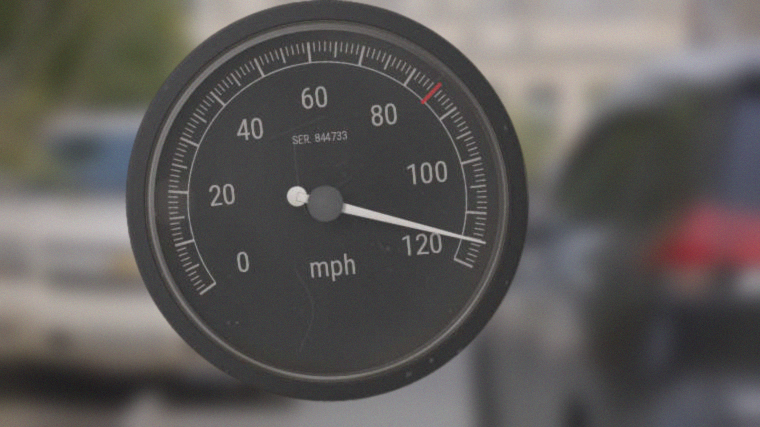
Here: 115 mph
